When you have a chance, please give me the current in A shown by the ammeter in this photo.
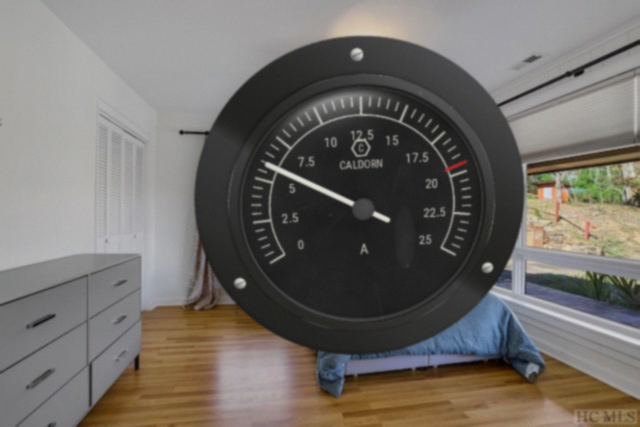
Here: 6 A
